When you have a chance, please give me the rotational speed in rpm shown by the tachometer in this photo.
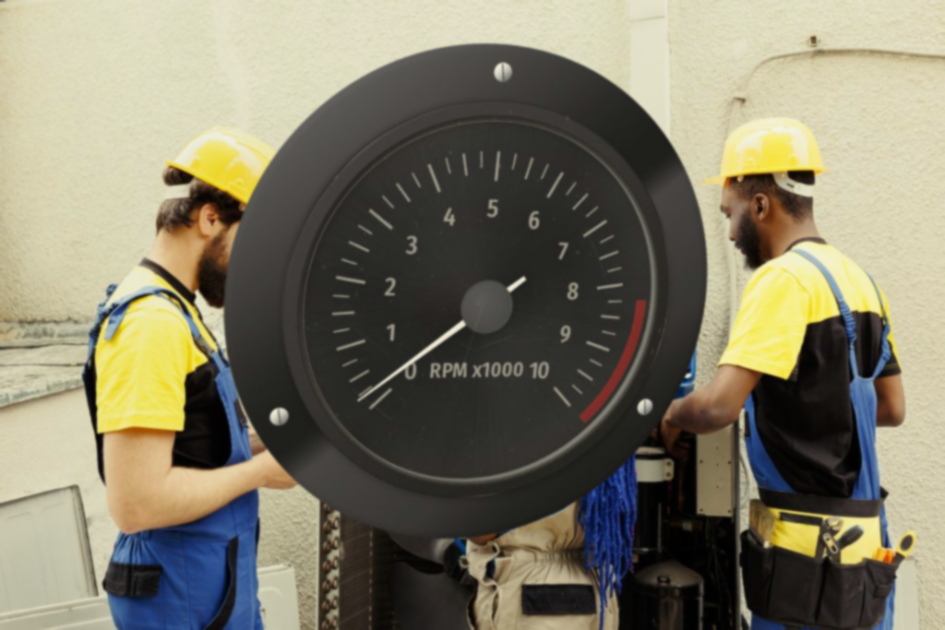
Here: 250 rpm
